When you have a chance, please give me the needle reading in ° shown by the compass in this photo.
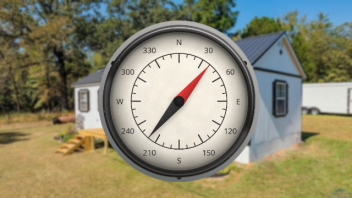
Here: 40 °
